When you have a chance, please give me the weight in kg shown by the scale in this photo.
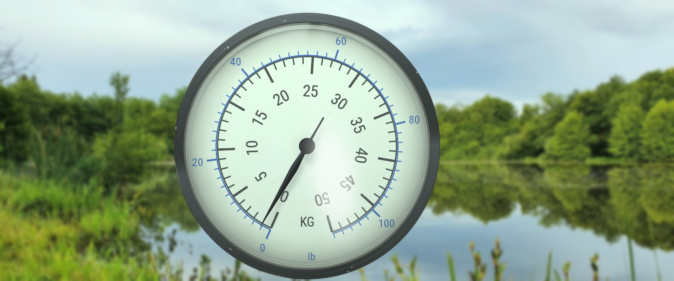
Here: 1 kg
